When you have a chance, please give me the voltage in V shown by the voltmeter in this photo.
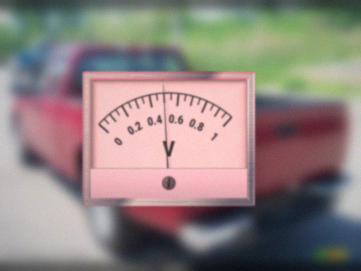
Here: 0.5 V
